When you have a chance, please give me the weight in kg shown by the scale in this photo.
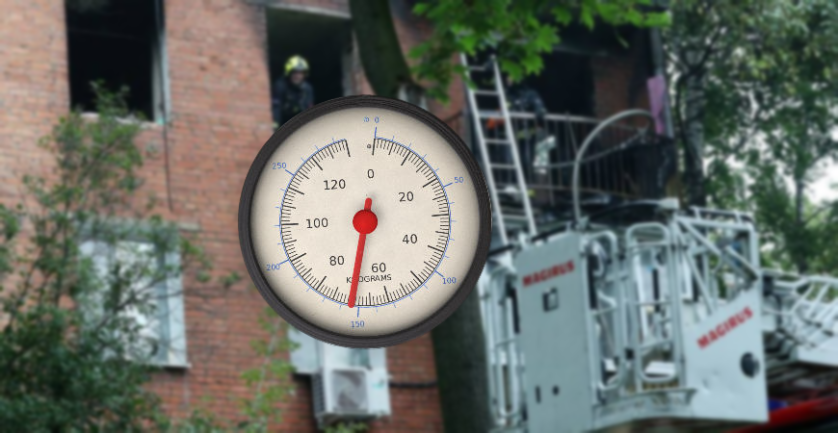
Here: 70 kg
